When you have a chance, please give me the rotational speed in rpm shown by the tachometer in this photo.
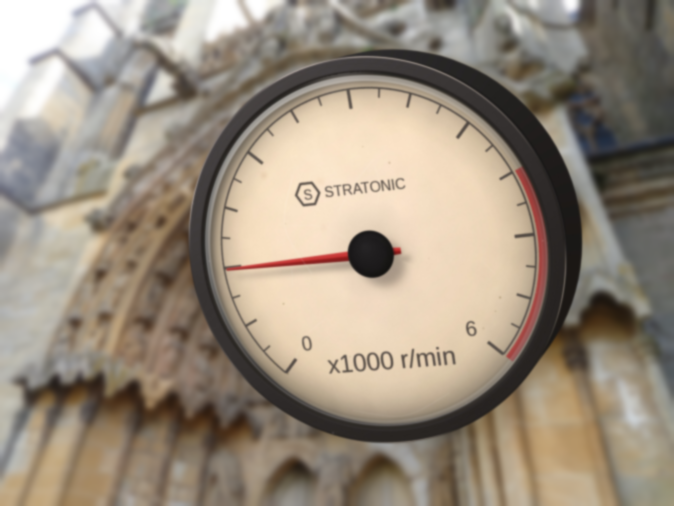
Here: 1000 rpm
